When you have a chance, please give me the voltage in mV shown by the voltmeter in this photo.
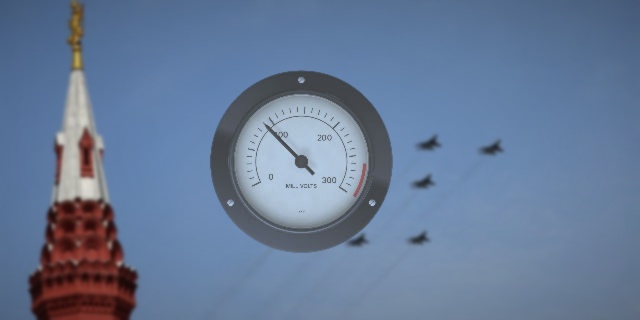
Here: 90 mV
